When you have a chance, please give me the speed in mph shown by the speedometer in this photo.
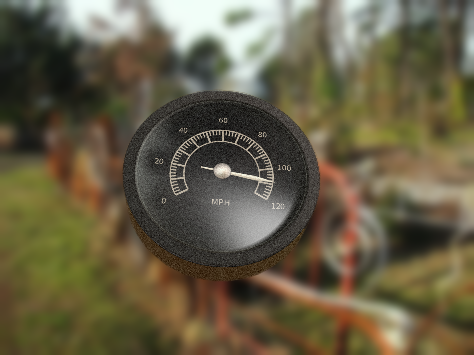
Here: 110 mph
